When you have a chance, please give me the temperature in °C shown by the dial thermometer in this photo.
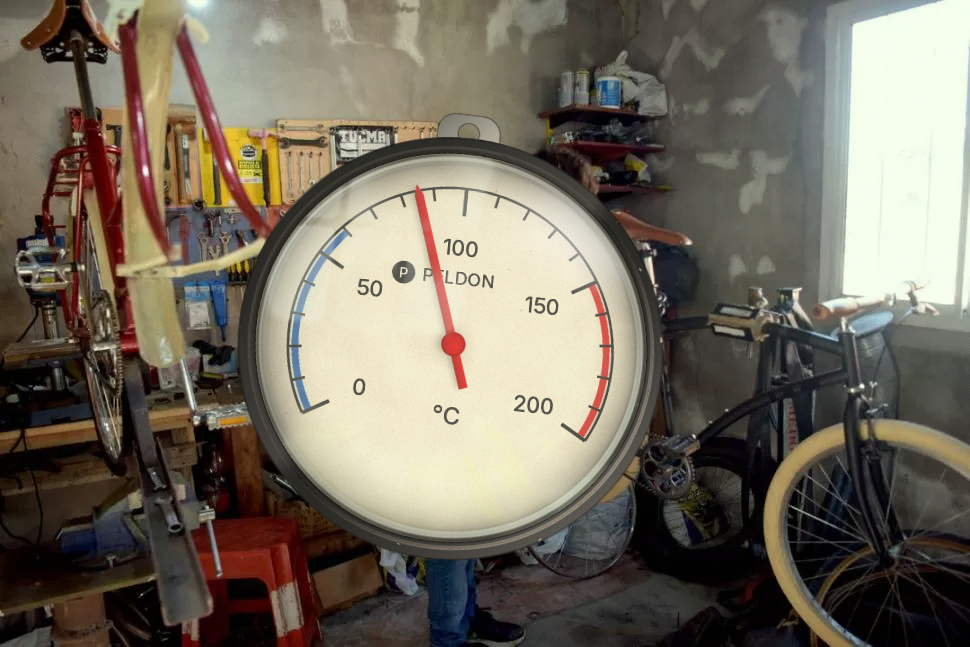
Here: 85 °C
